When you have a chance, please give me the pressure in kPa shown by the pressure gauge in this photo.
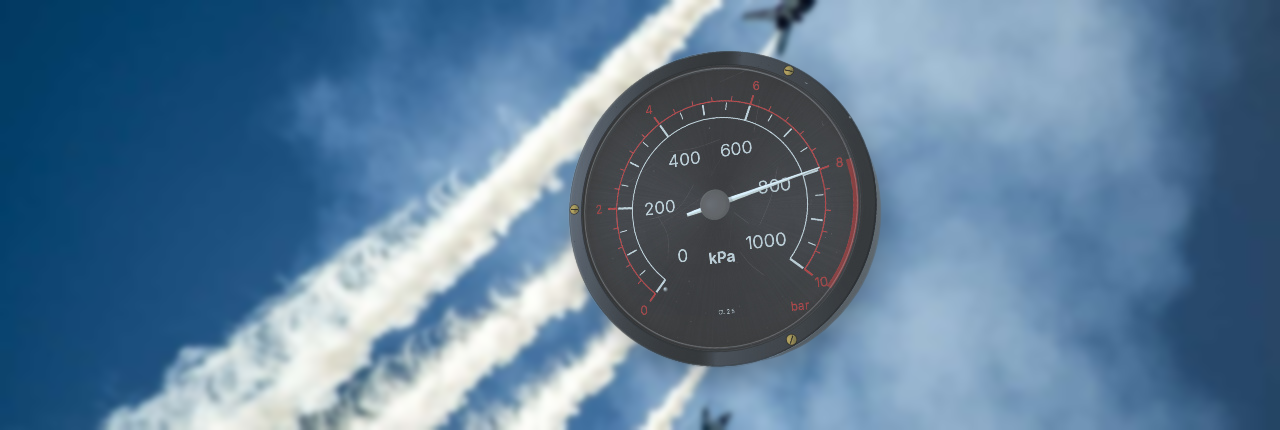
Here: 800 kPa
